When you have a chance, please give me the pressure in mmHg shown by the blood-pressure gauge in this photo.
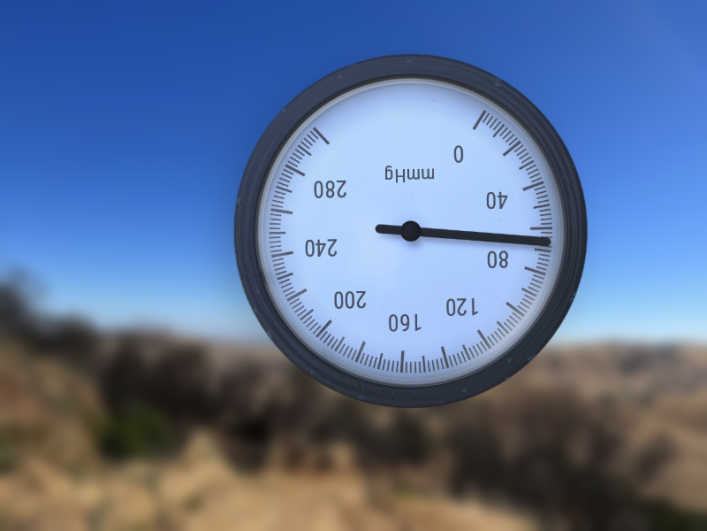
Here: 66 mmHg
